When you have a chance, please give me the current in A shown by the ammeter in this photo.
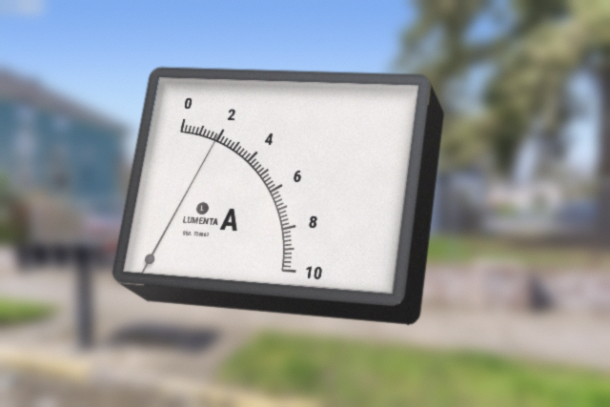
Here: 2 A
